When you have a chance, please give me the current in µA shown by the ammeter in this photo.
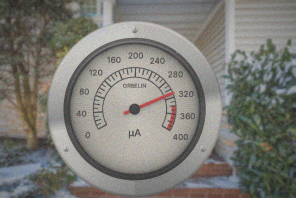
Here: 310 µA
